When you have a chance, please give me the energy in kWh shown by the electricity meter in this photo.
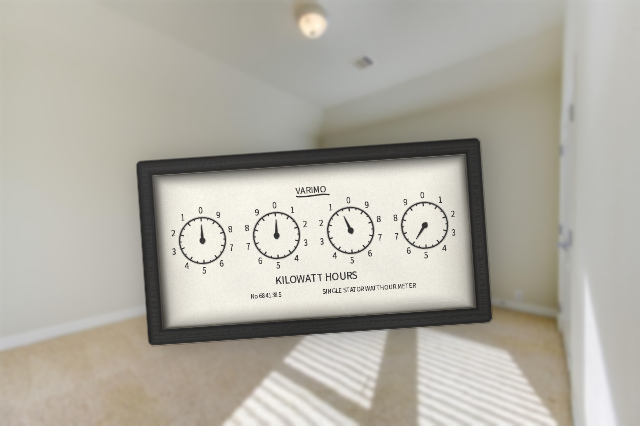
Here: 6 kWh
